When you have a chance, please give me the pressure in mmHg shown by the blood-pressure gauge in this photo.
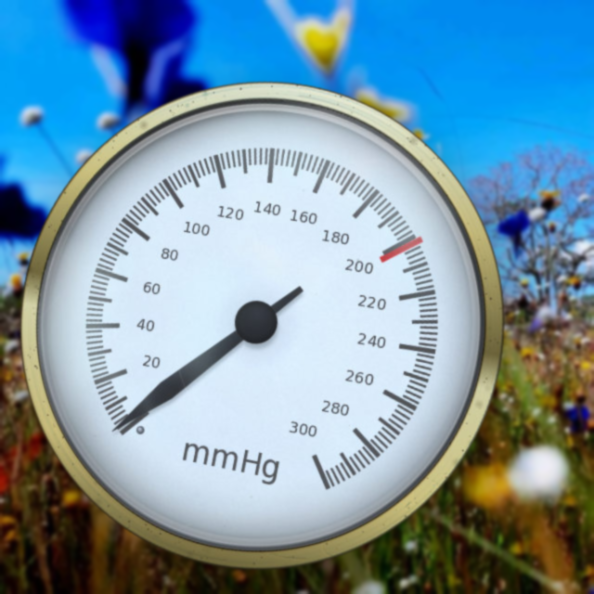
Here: 2 mmHg
